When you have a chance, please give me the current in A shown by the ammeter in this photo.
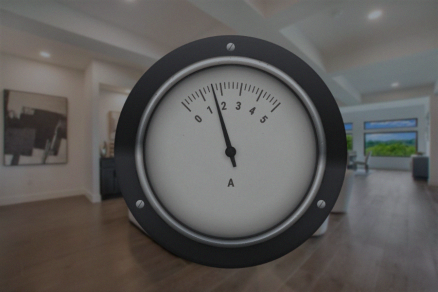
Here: 1.6 A
